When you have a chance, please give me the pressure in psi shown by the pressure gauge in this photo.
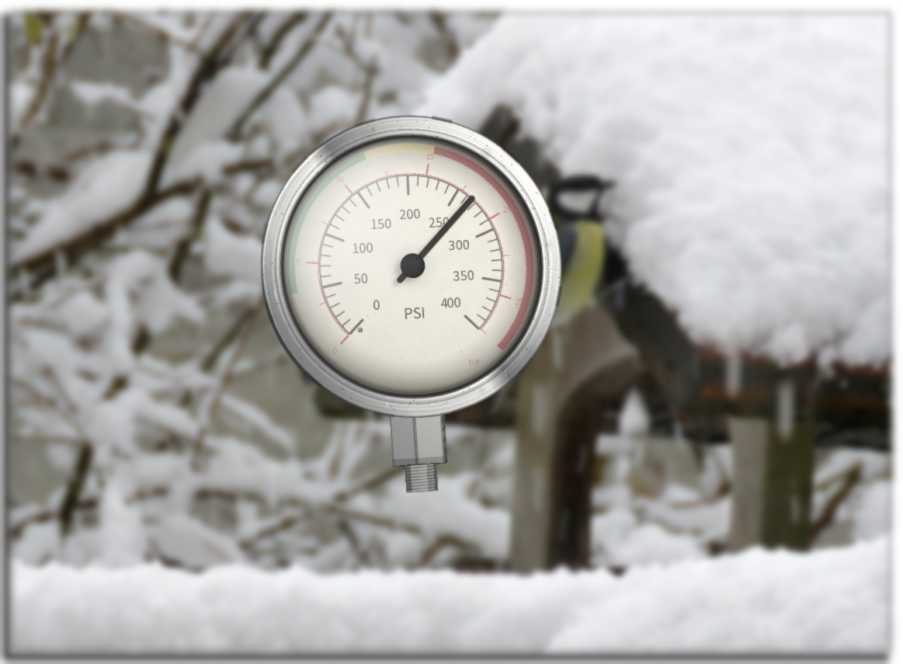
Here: 265 psi
